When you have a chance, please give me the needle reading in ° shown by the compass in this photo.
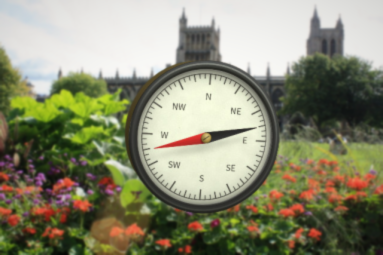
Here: 255 °
